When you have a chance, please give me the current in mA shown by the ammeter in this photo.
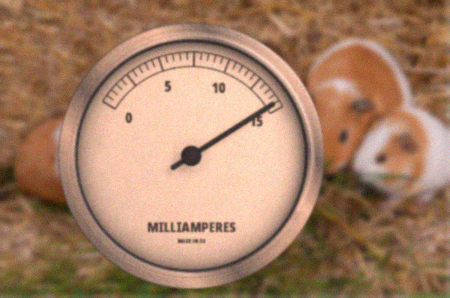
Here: 14.5 mA
